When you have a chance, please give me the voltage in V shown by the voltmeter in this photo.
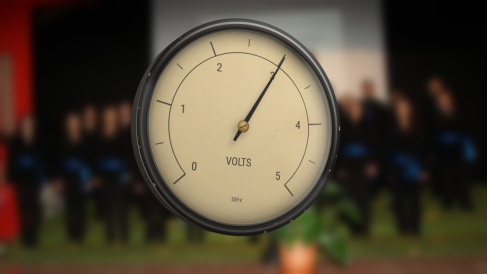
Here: 3 V
